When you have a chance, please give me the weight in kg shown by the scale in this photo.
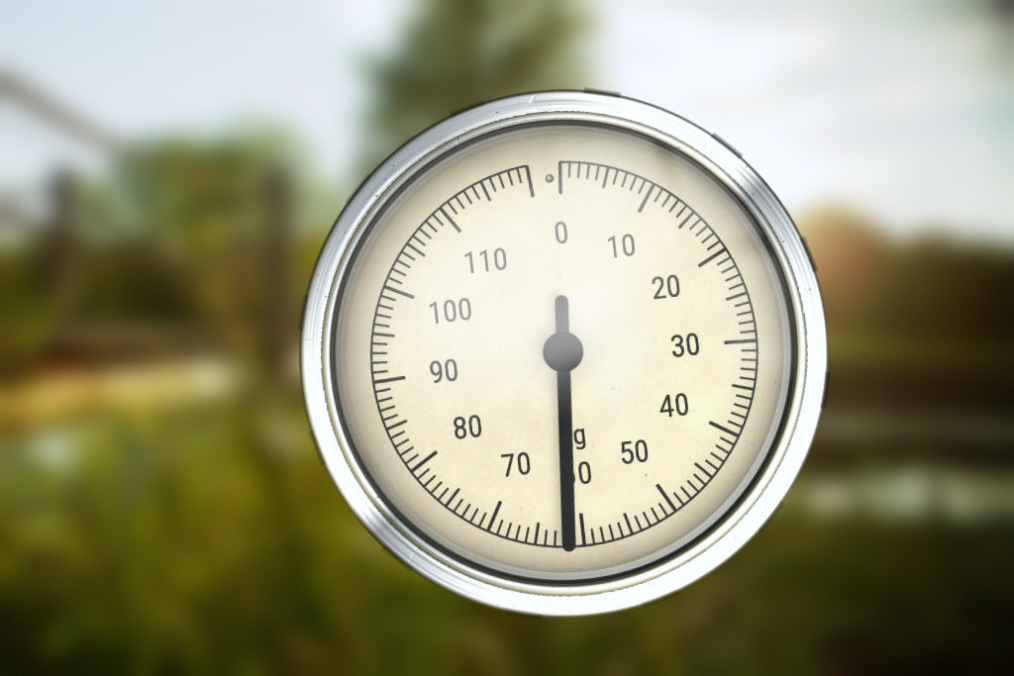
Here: 61.5 kg
